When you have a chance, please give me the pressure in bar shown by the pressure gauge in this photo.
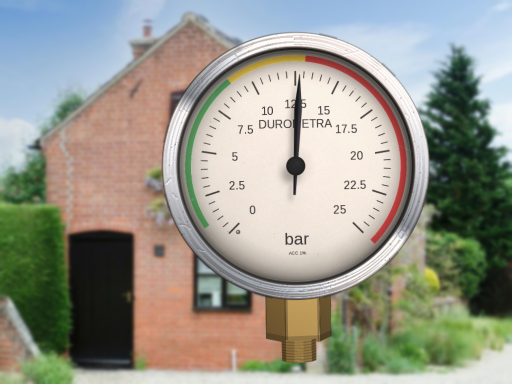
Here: 12.75 bar
